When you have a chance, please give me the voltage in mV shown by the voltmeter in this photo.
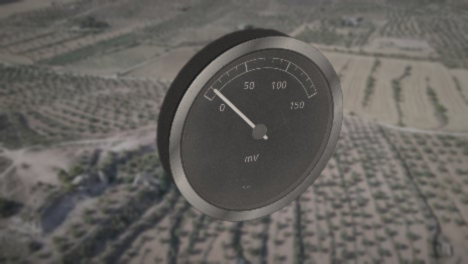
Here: 10 mV
